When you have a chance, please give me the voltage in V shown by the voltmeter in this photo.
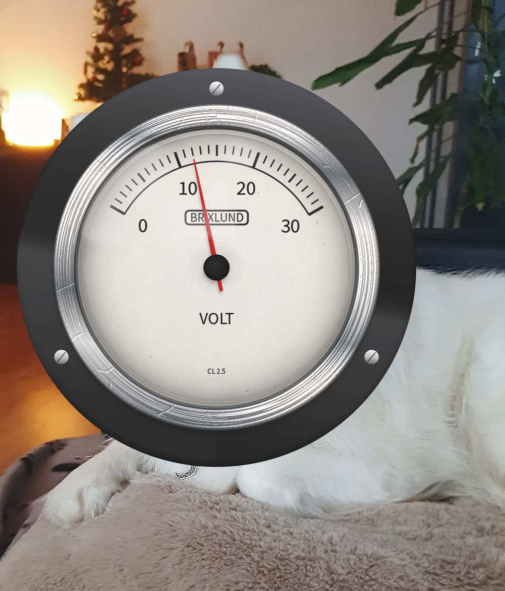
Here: 12 V
